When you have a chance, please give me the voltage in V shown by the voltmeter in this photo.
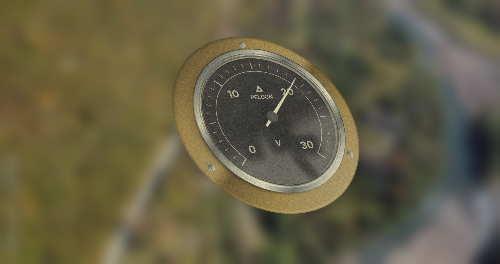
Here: 20 V
